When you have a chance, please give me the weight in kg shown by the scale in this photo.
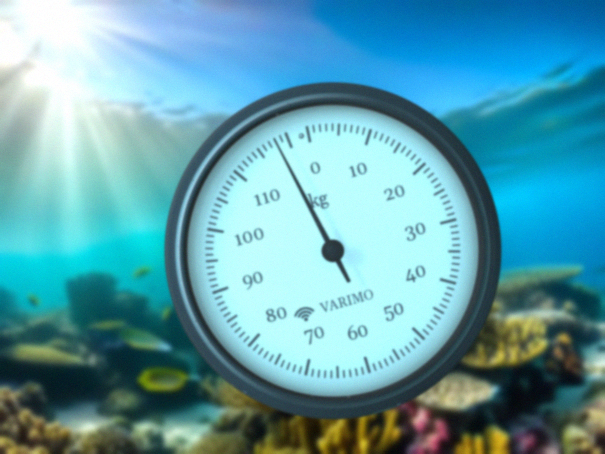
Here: 118 kg
